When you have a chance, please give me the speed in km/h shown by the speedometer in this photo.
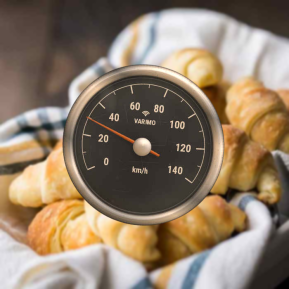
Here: 30 km/h
